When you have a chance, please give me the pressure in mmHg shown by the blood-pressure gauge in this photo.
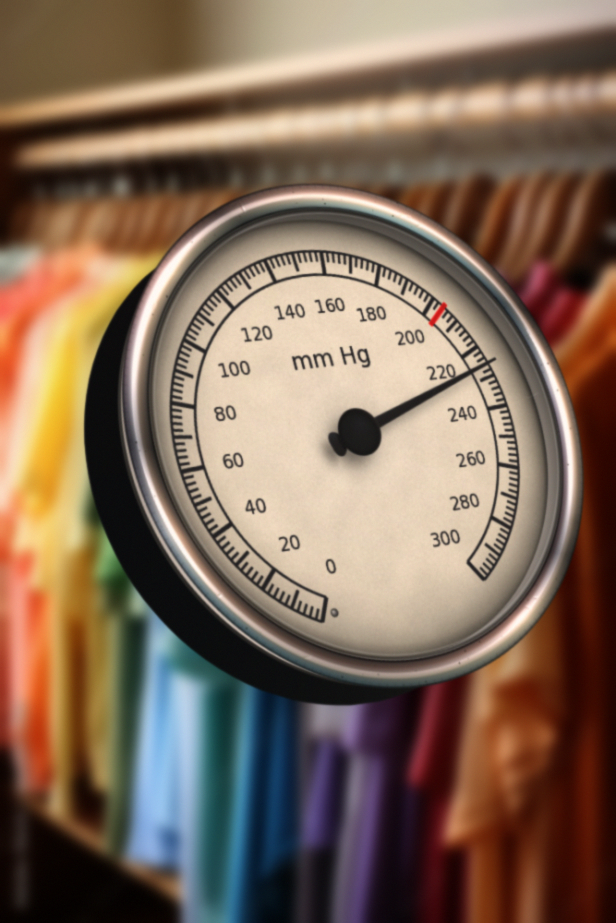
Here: 226 mmHg
